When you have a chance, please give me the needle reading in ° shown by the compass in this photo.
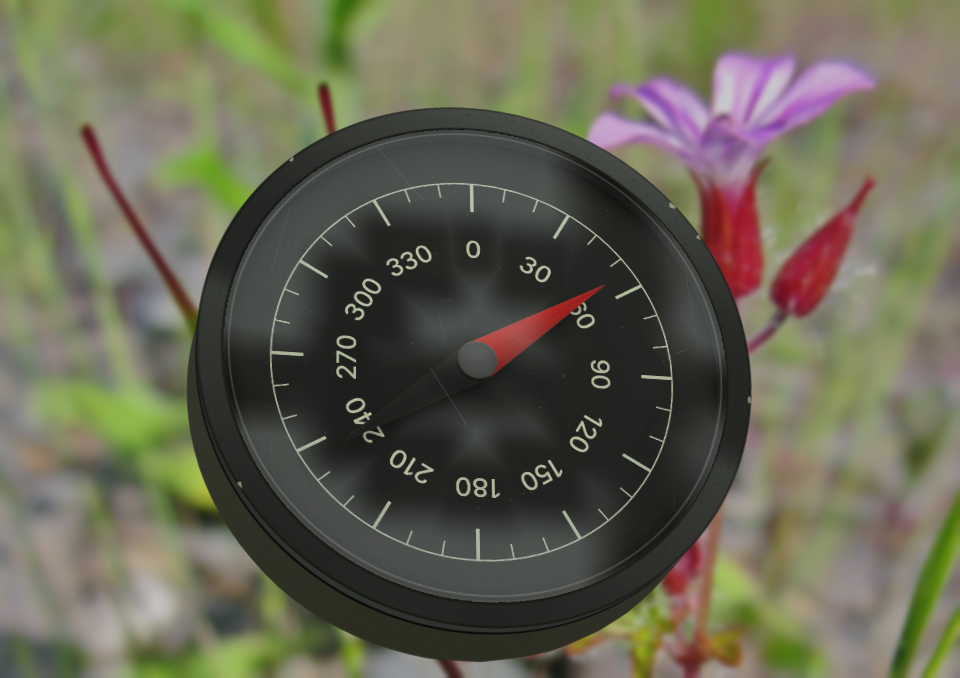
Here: 55 °
